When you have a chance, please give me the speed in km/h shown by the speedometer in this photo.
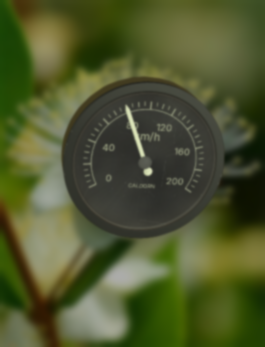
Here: 80 km/h
